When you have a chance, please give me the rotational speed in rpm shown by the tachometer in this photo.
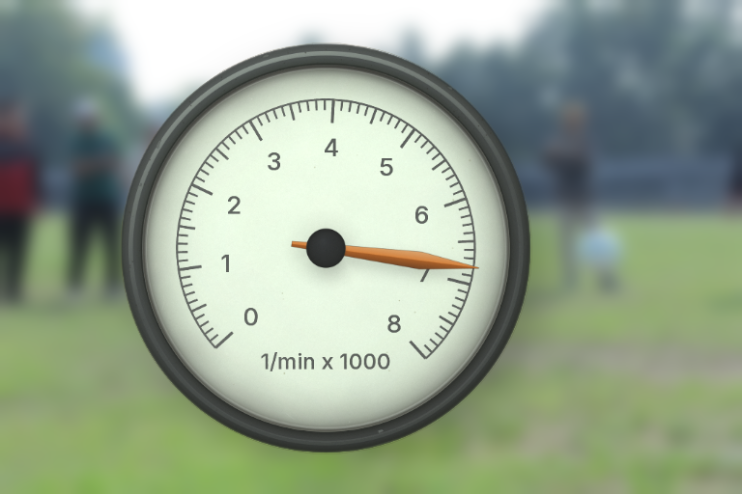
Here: 6800 rpm
